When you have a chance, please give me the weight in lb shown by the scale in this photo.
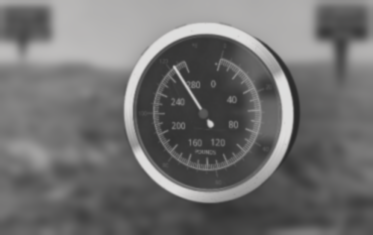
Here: 270 lb
